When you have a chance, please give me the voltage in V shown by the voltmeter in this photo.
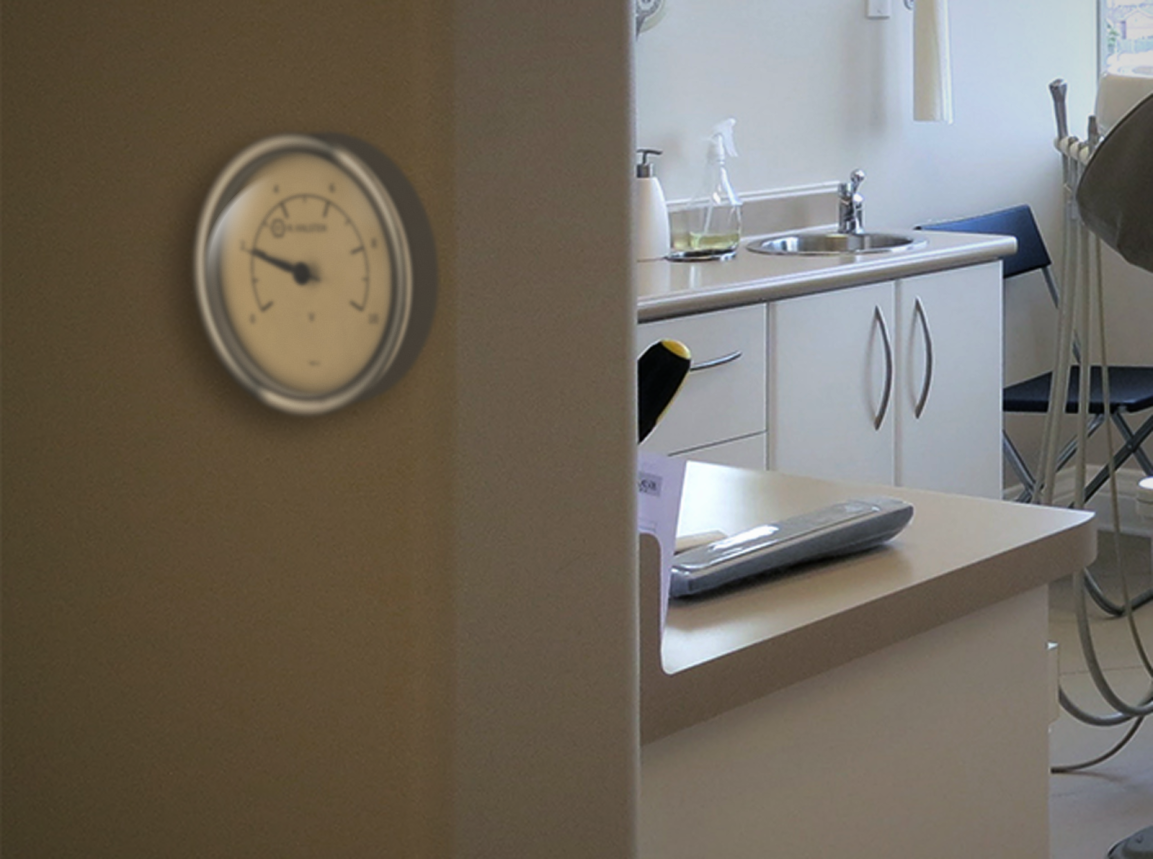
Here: 2 V
